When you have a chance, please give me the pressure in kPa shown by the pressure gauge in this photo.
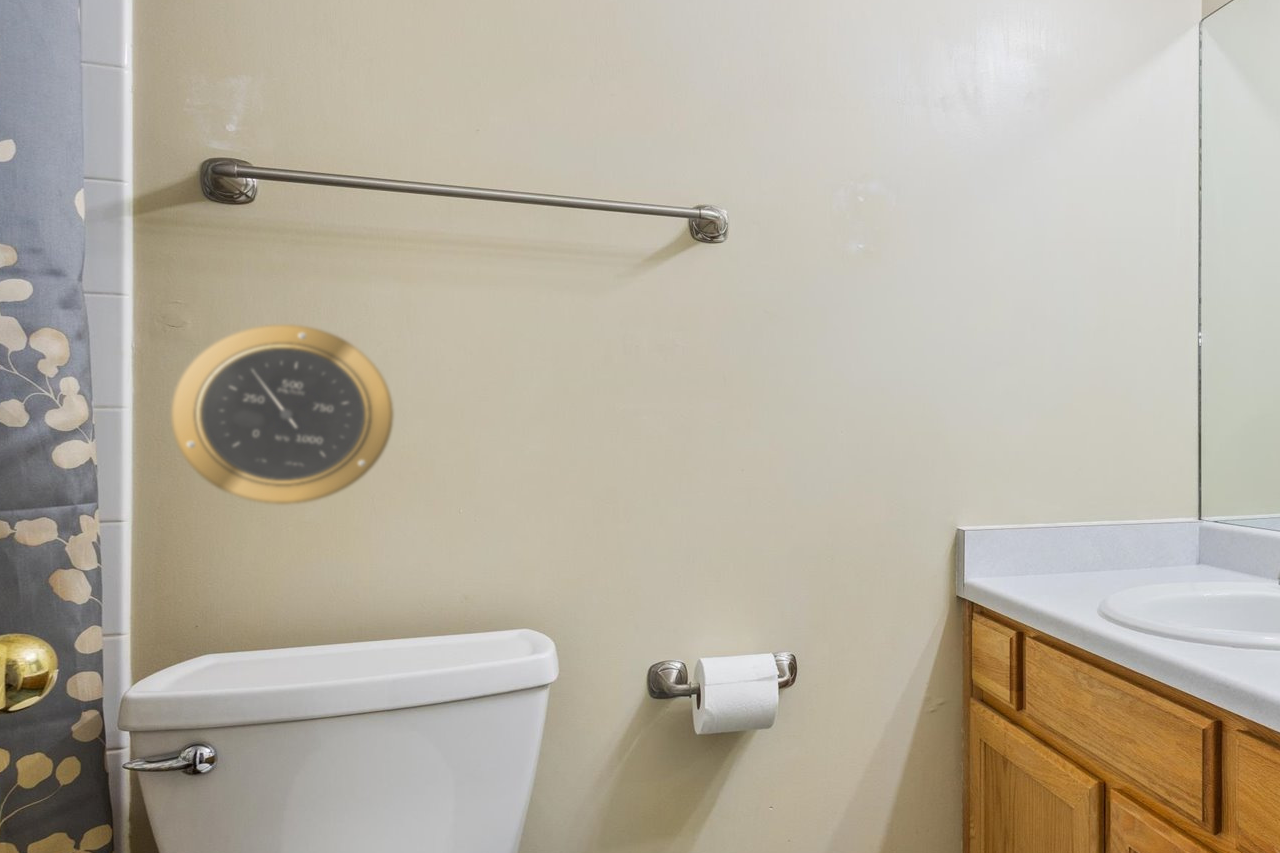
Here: 350 kPa
